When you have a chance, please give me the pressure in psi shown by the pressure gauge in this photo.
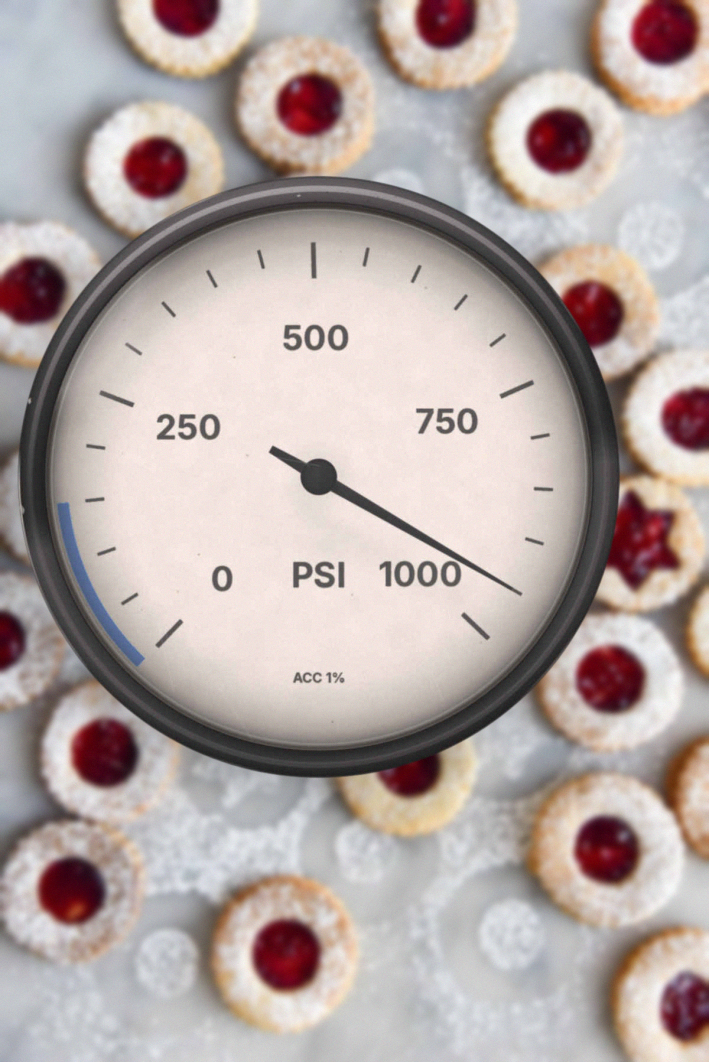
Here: 950 psi
